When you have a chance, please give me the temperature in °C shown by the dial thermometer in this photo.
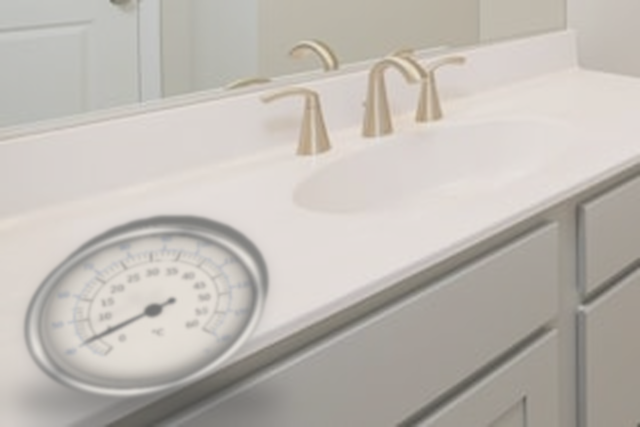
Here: 5 °C
